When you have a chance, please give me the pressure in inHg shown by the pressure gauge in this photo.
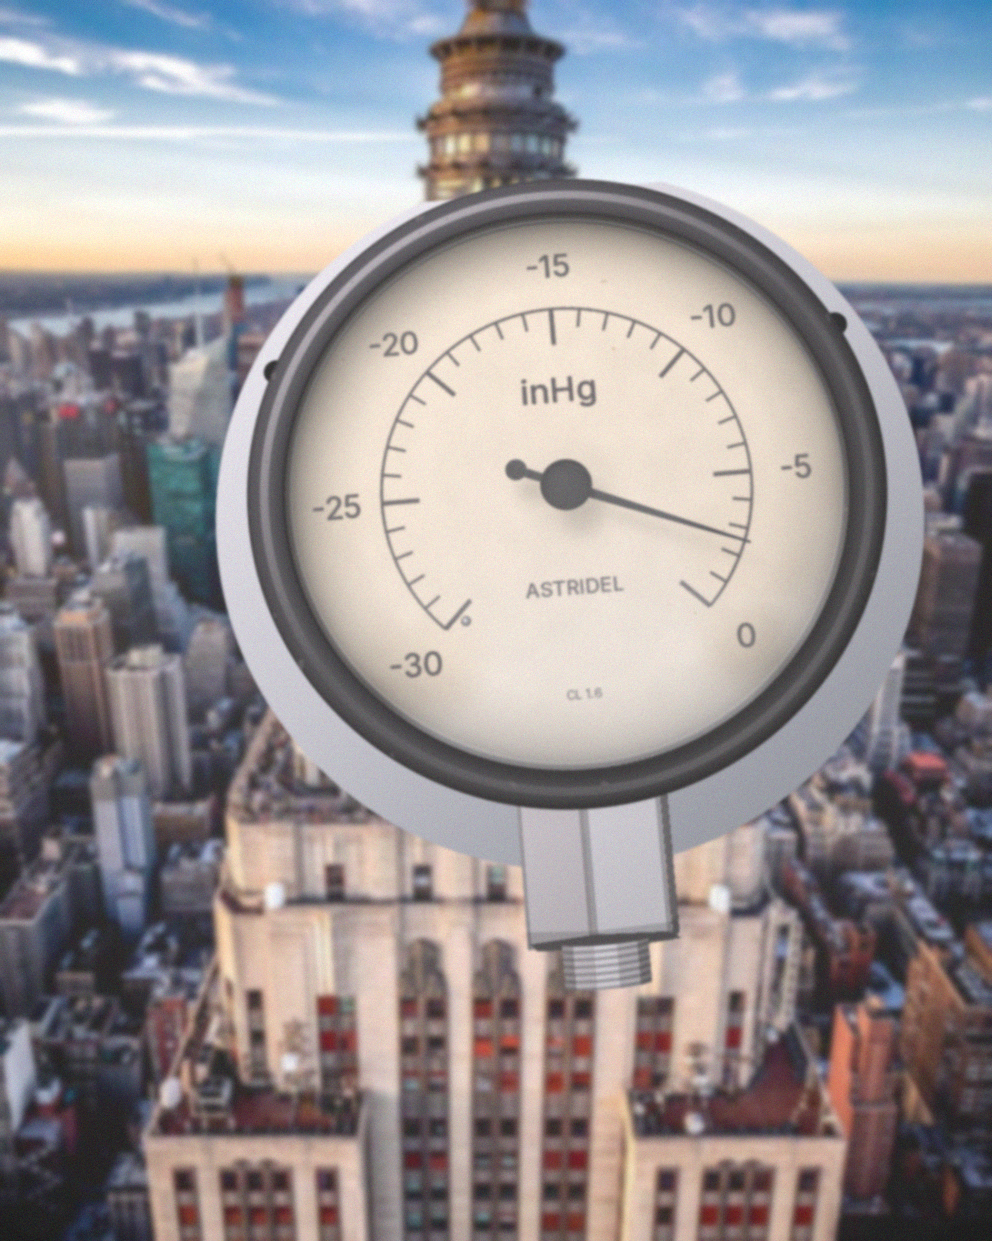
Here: -2.5 inHg
